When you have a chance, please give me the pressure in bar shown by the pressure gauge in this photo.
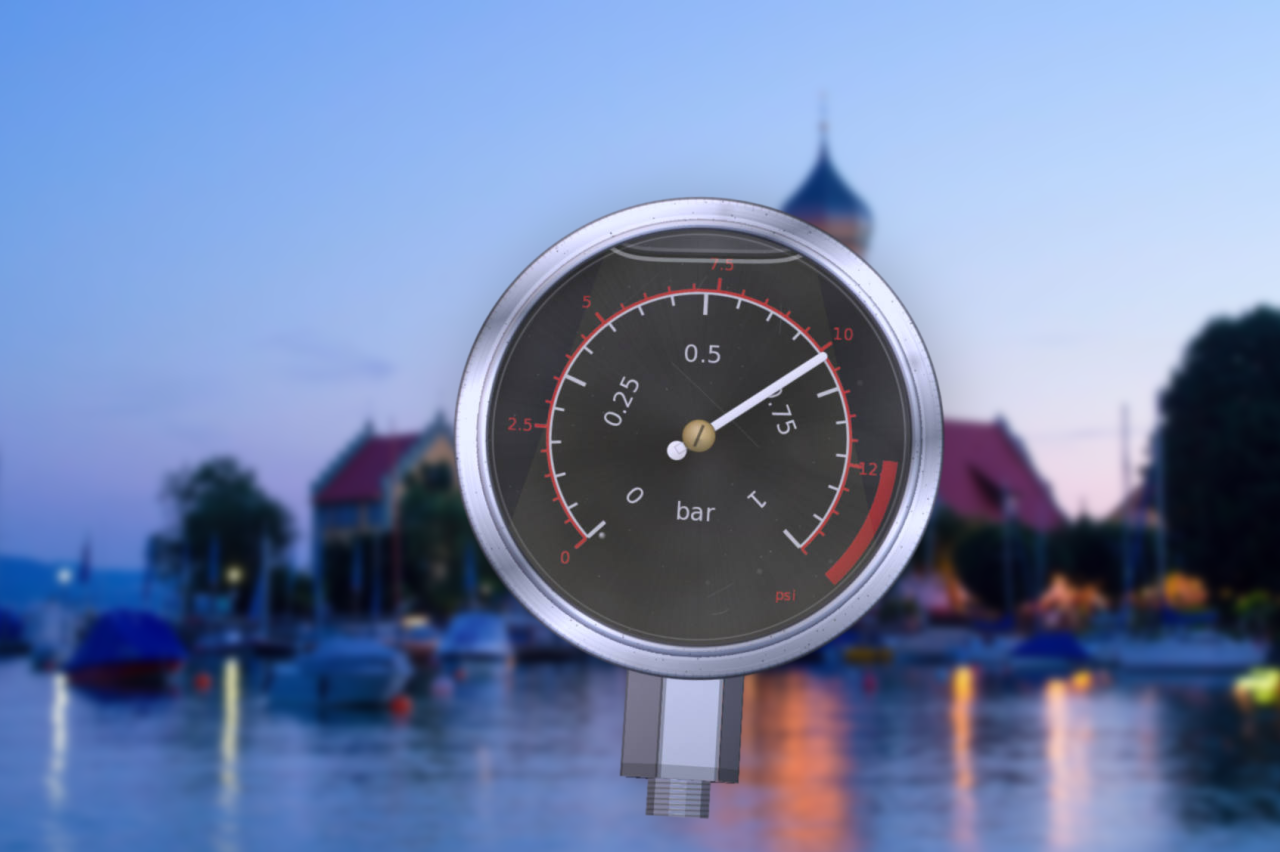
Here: 0.7 bar
